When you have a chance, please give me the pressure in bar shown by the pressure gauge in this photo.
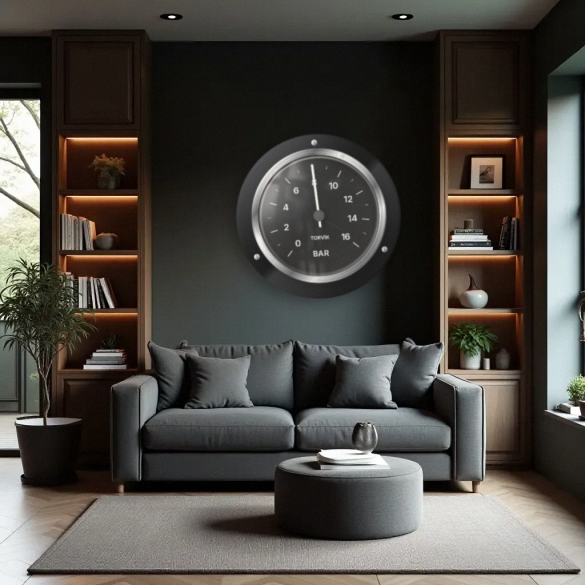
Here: 8 bar
